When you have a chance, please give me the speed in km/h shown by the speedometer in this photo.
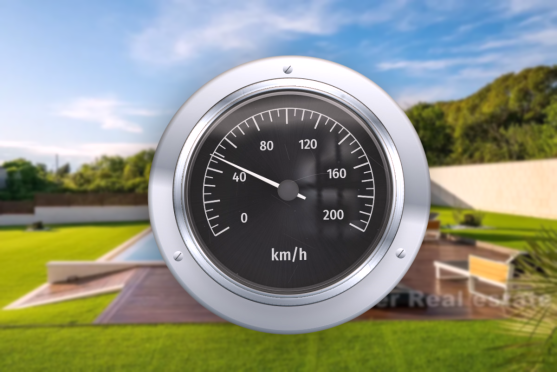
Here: 47.5 km/h
